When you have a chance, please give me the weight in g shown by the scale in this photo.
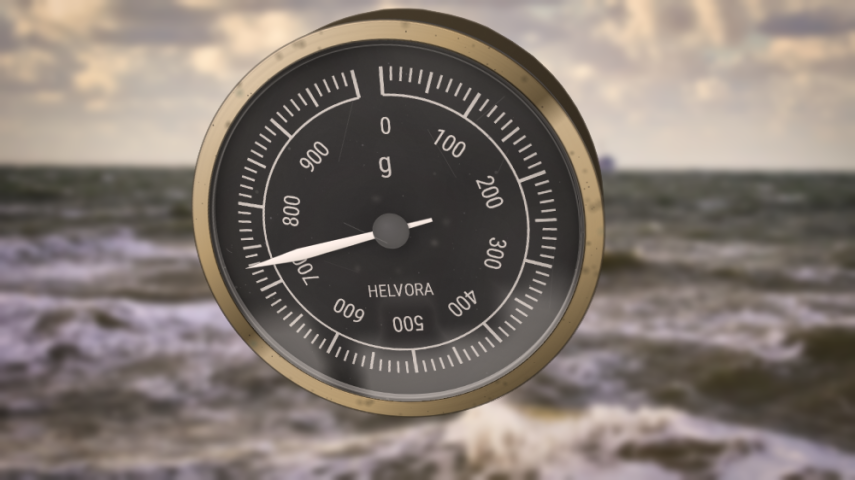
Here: 730 g
